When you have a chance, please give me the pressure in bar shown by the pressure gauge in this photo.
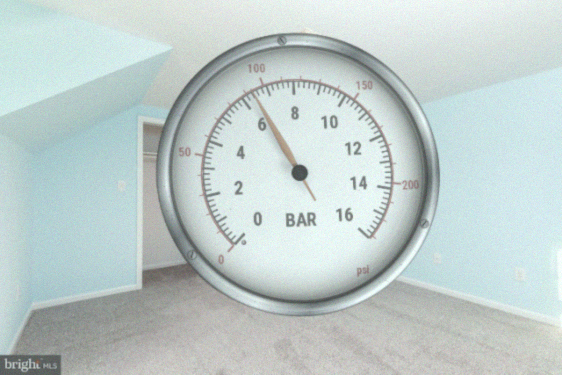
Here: 6.4 bar
